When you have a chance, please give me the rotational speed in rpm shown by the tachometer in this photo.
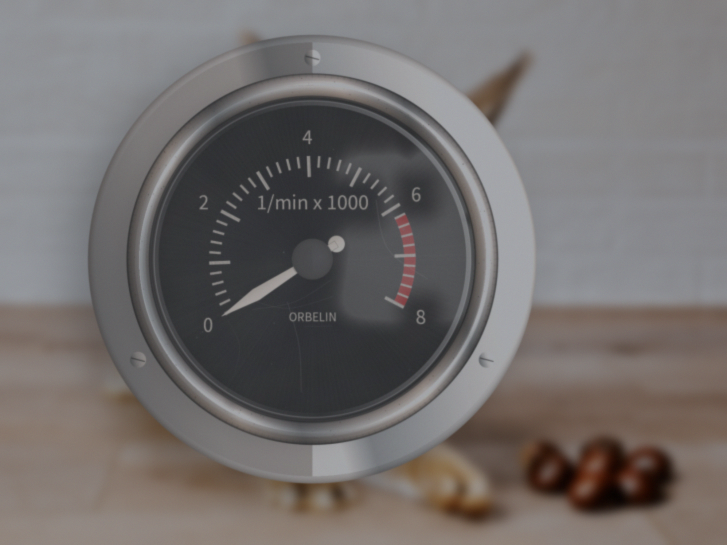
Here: 0 rpm
